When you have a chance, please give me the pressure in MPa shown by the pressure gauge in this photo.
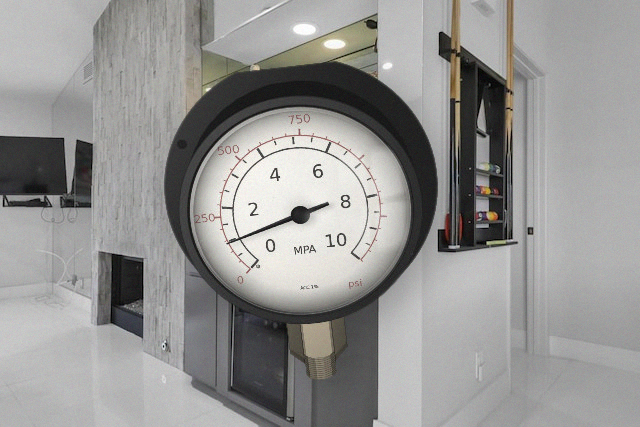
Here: 1 MPa
